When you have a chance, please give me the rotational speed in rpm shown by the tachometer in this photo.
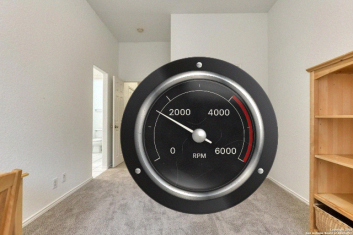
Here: 1500 rpm
